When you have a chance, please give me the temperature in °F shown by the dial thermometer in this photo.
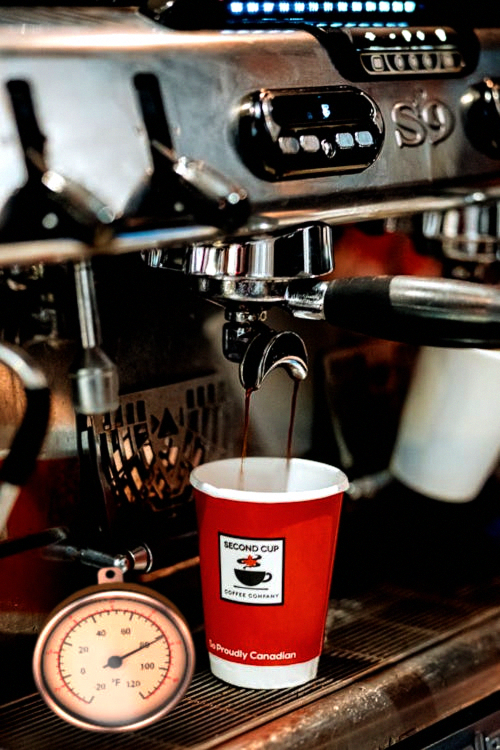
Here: 80 °F
